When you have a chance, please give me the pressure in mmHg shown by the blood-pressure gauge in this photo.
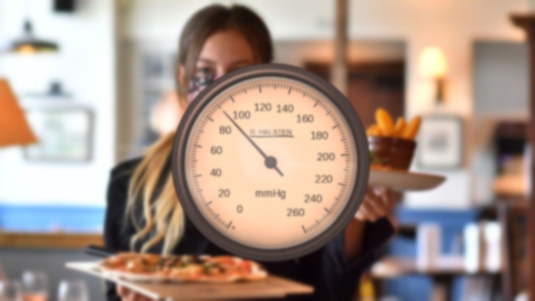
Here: 90 mmHg
